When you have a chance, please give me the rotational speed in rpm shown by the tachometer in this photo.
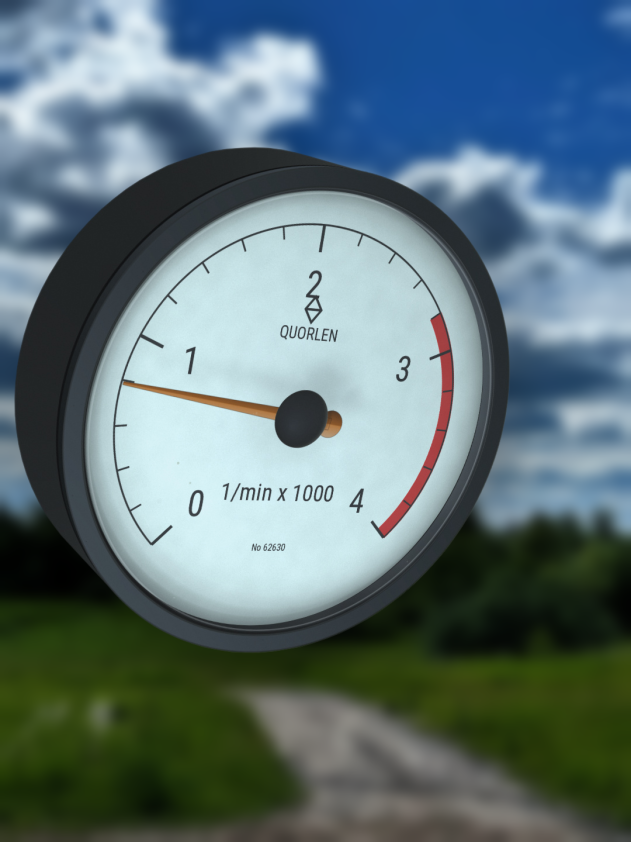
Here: 800 rpm
